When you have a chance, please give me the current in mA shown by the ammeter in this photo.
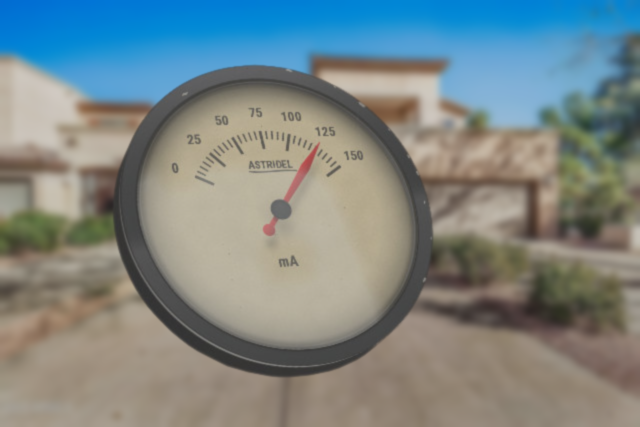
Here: 125 mA
